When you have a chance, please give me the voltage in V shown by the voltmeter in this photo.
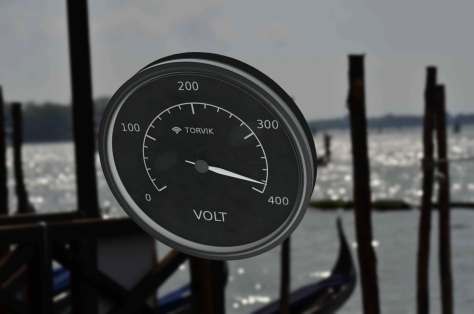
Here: 380 V
